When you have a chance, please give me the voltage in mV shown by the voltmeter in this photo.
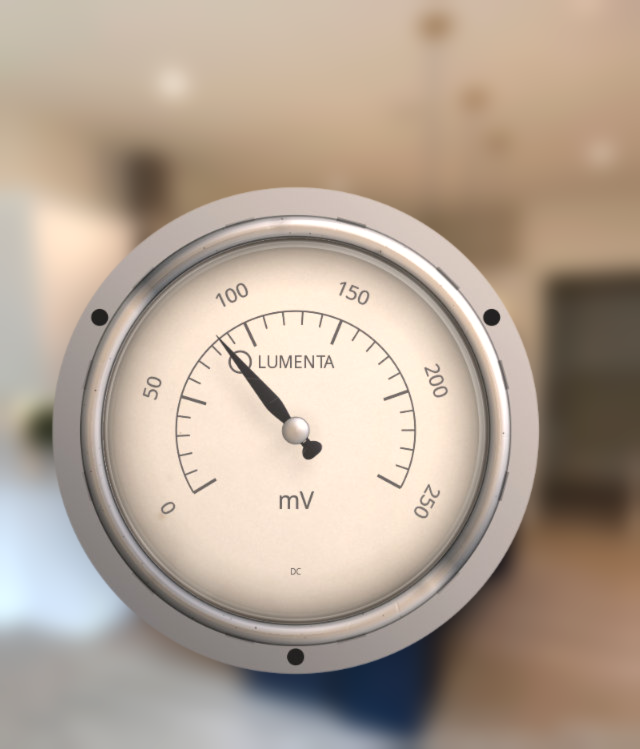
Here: 85 mV
